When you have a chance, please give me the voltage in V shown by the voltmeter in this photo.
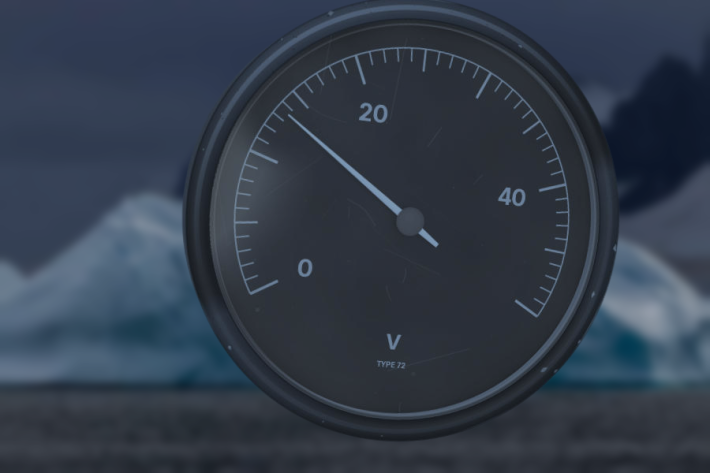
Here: 13.5 V
